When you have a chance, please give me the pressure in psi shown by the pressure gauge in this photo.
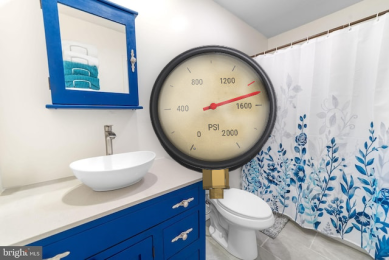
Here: 1500 psi
